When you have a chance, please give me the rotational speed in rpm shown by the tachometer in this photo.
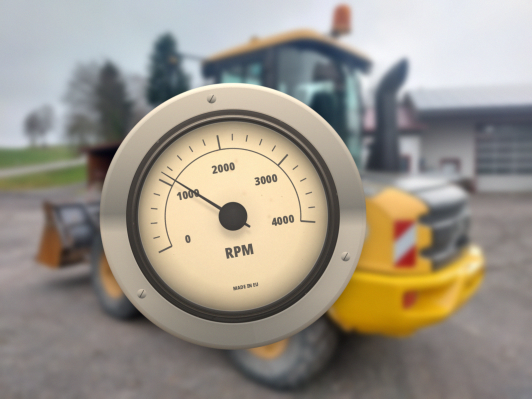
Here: 1100 rpm
